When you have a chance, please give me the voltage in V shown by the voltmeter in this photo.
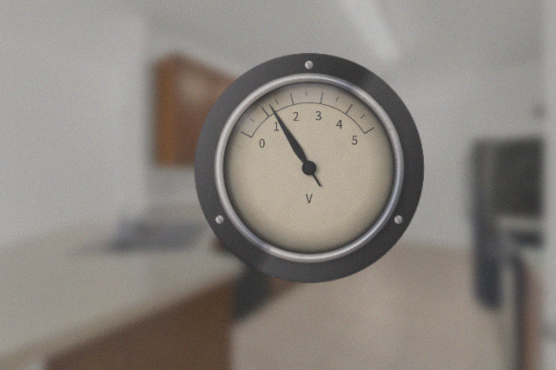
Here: 1.25 V
